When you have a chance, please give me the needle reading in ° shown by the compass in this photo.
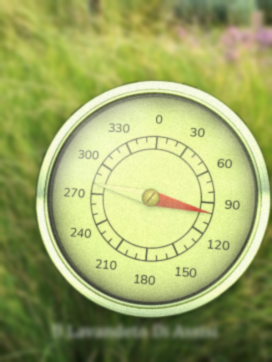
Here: 100 °
